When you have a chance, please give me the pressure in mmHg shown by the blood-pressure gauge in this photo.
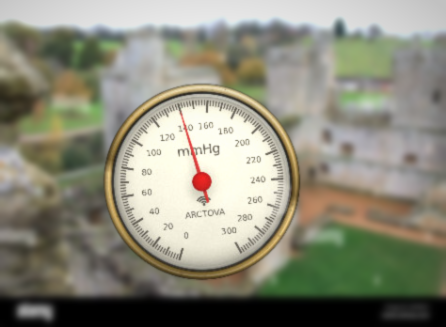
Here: 140 mmHg
